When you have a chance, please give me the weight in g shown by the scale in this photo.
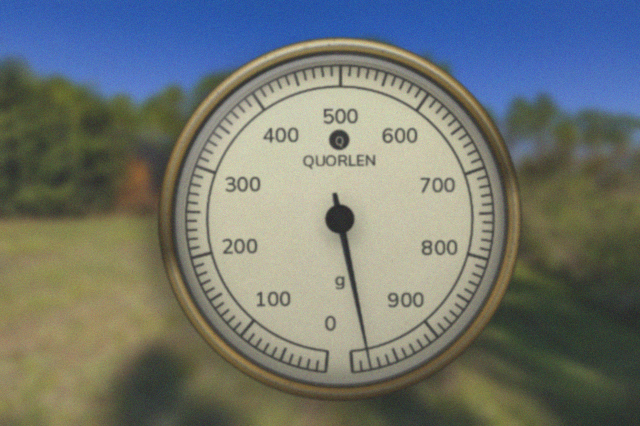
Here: 980 g
